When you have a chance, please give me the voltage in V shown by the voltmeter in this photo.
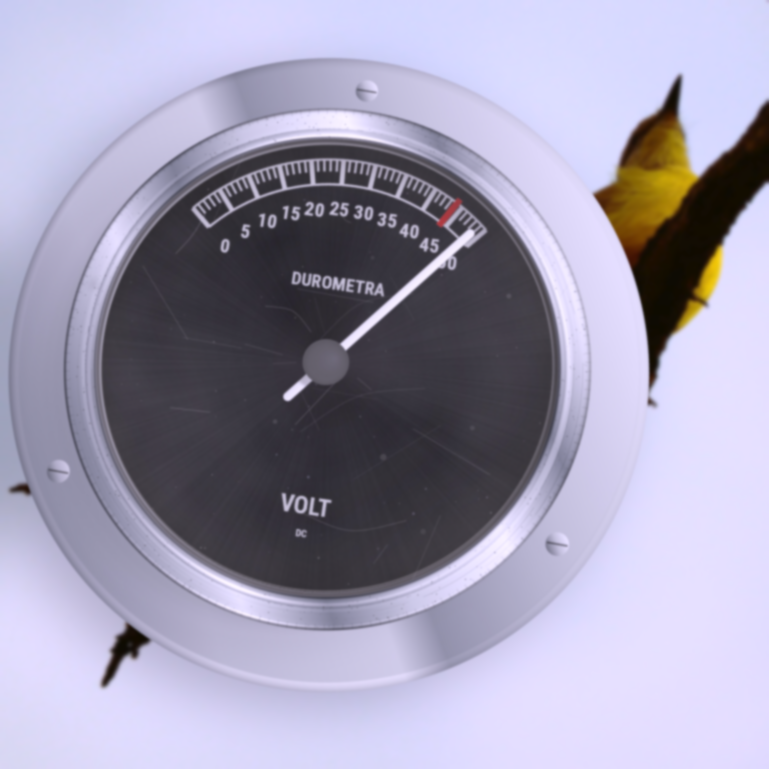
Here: 49 V
